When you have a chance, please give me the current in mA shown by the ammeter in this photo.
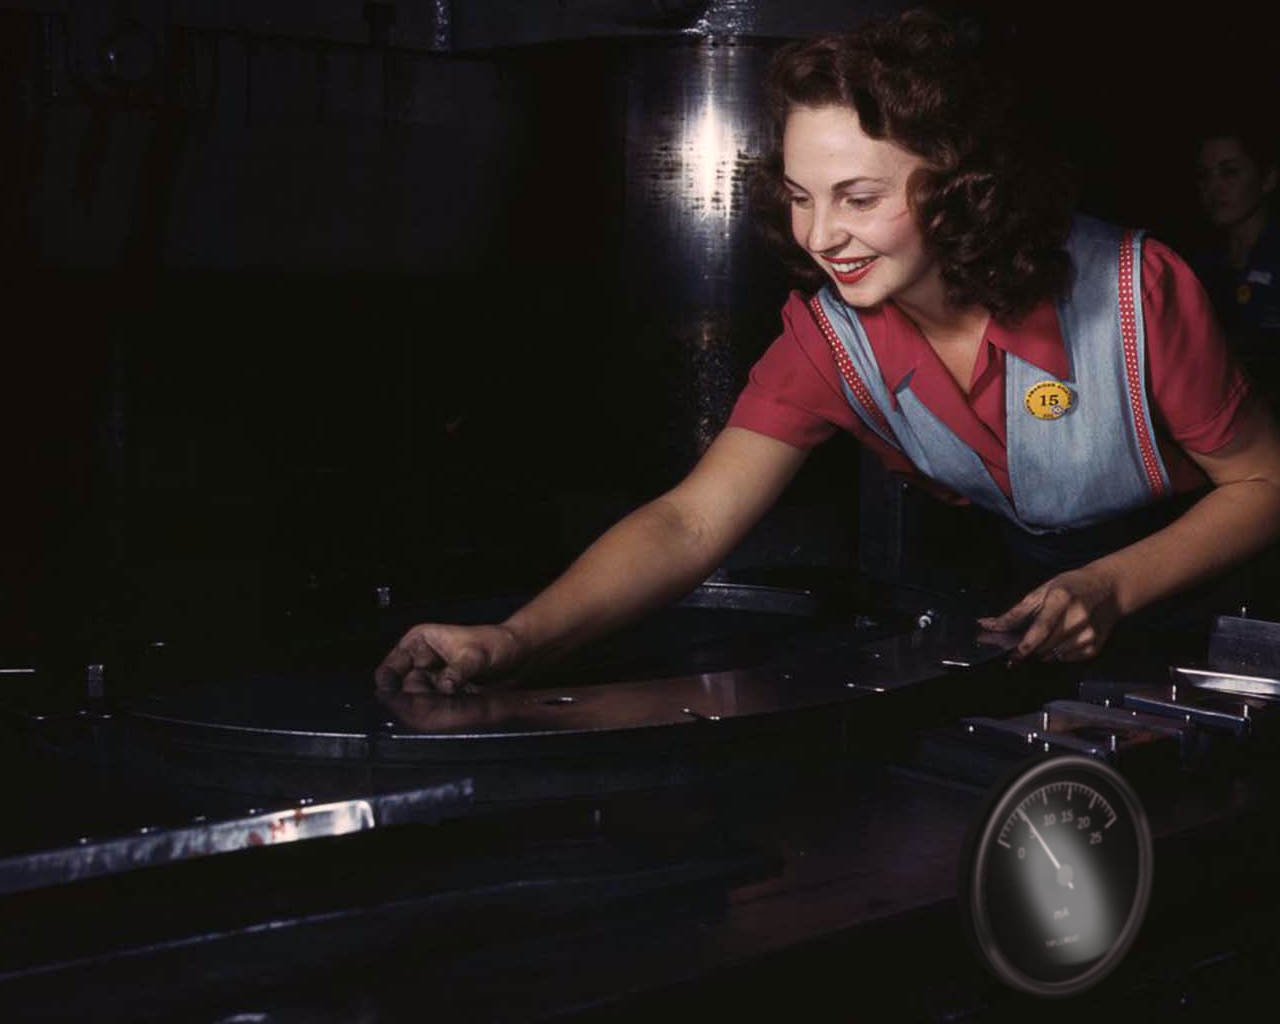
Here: 5 mA
